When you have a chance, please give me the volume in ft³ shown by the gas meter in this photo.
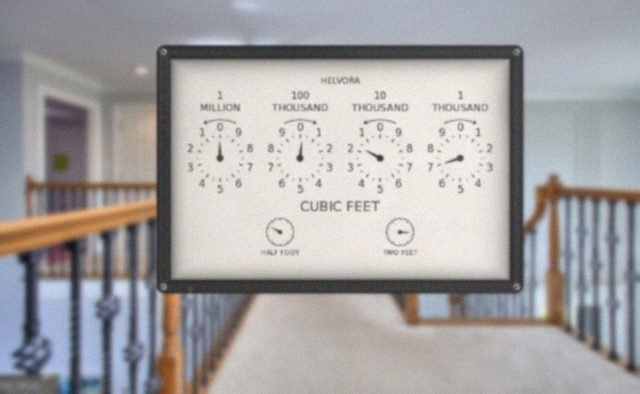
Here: 1700 ft³
